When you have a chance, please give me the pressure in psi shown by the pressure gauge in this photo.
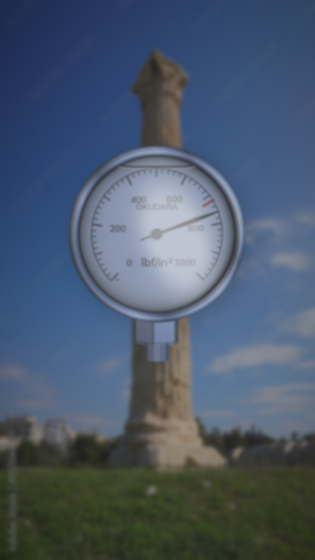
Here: 760 psi
